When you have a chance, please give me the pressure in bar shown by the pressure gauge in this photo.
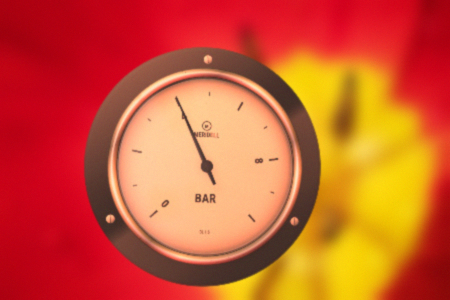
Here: 4 bar
